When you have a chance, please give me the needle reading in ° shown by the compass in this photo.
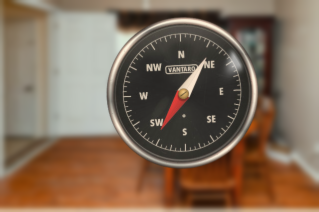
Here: 215 °
